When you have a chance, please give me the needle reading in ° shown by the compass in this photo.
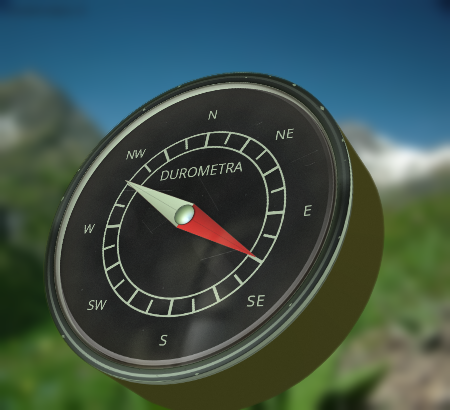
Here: 120 °
